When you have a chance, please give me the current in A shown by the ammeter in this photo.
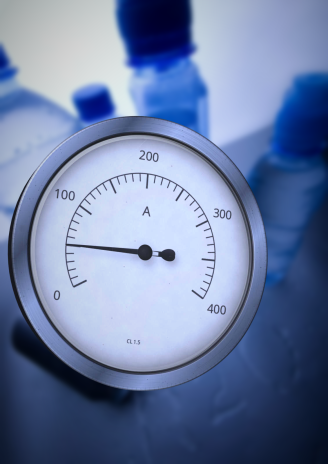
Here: 50 A
